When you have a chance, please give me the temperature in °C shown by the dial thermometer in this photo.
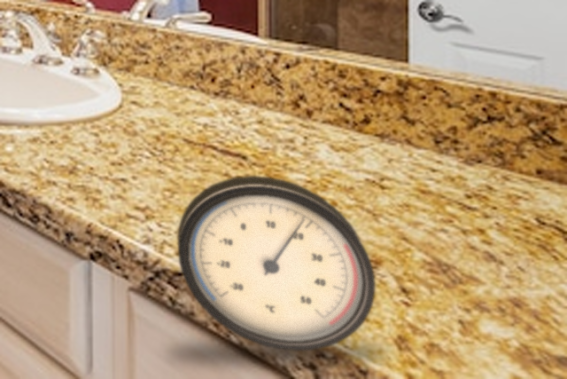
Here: 18 °C
